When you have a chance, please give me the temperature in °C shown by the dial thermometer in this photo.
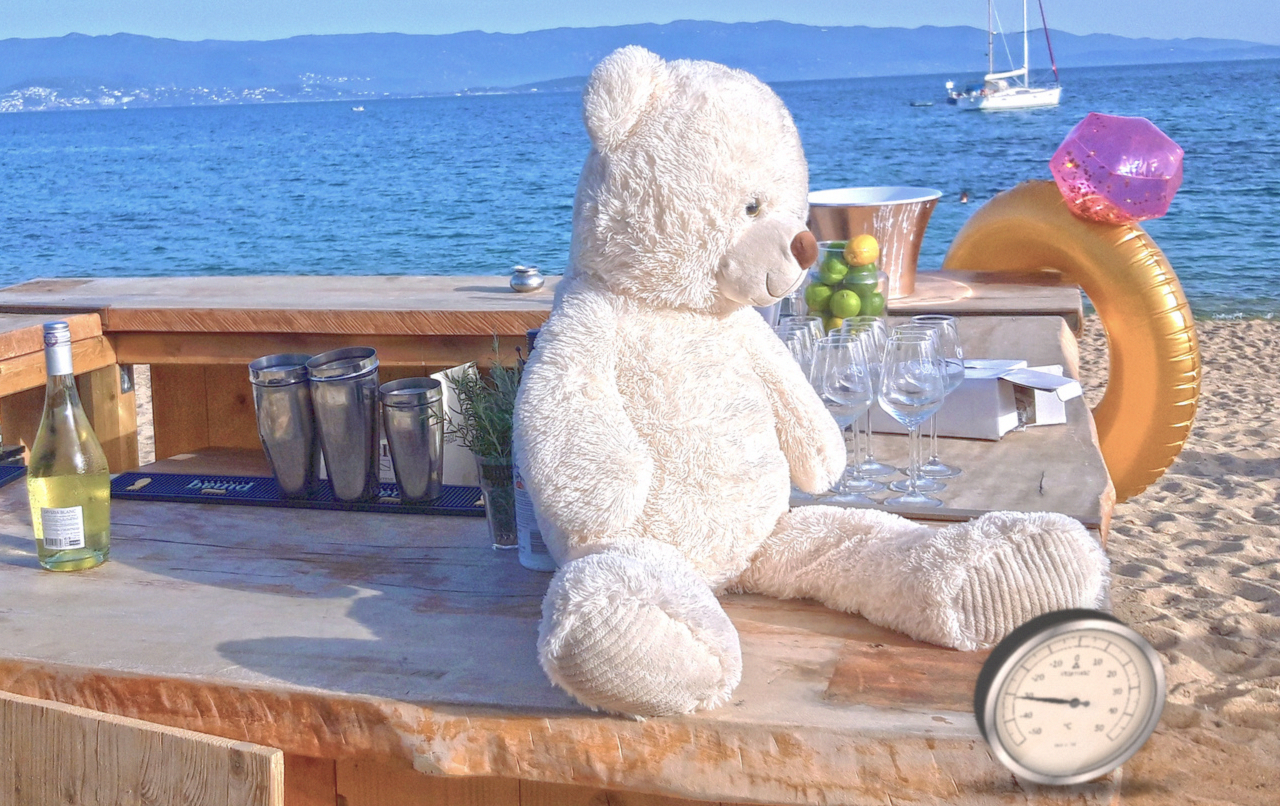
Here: -30 °C
